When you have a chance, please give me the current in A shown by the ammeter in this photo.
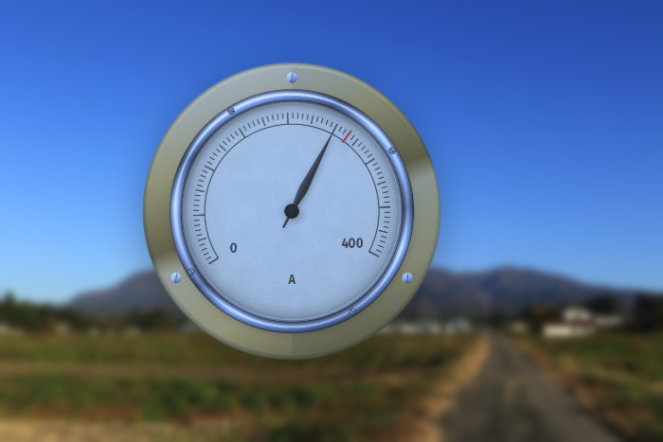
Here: 250 A
